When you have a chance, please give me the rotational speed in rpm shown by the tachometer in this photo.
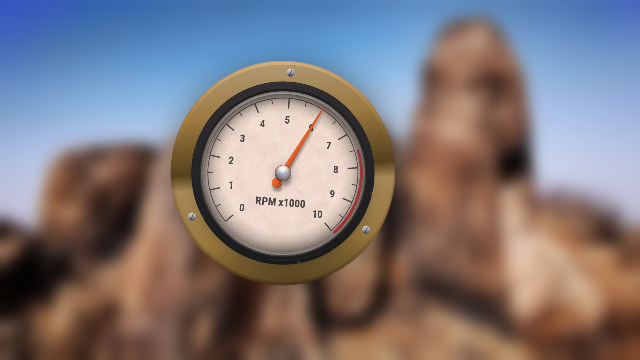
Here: 6000 rpm
